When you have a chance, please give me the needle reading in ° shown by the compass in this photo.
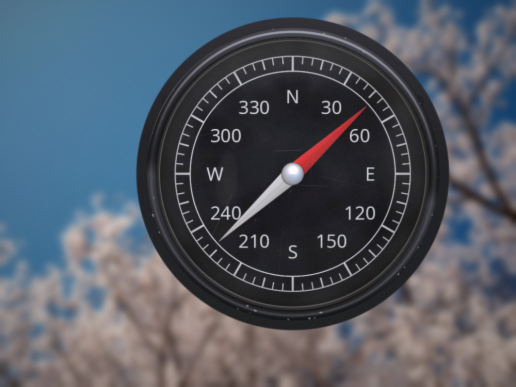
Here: 47.5 °
